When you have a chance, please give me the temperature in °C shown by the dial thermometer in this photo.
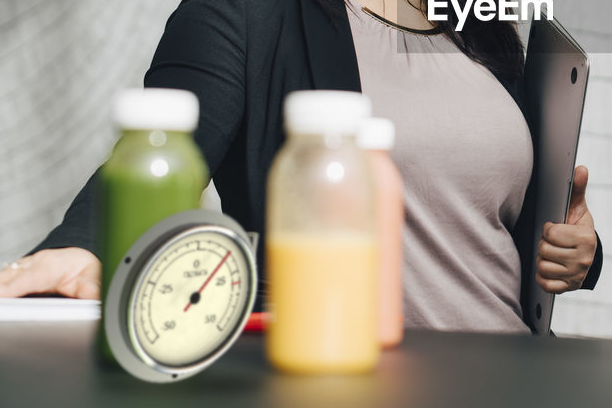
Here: 15 °C
